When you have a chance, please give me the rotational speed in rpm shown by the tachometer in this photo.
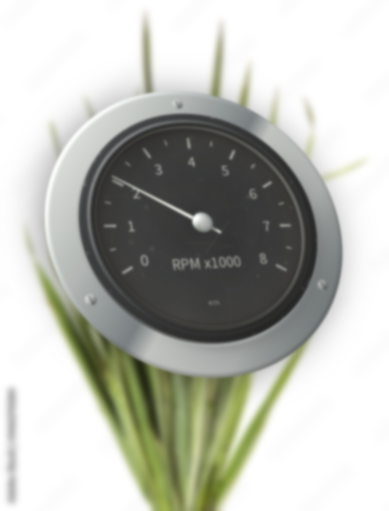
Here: 2000 rpm
